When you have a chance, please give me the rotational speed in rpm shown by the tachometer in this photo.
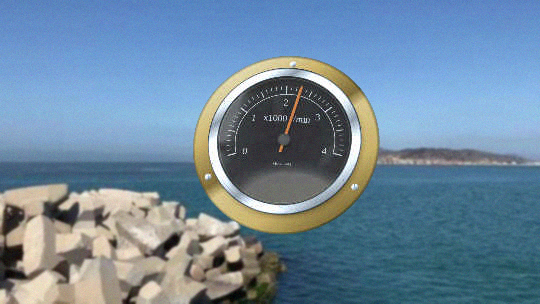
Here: 2300 rpm
